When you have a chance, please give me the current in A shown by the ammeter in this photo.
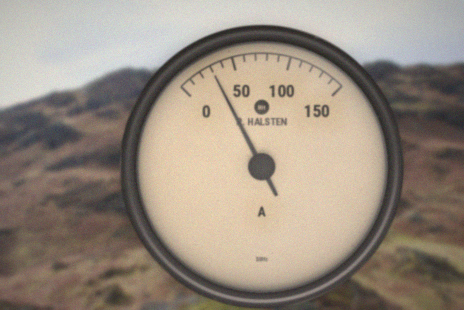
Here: 30 A
